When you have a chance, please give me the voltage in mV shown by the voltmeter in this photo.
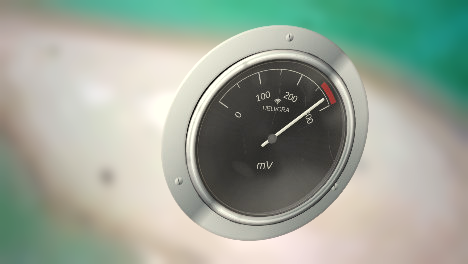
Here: 275 mV
